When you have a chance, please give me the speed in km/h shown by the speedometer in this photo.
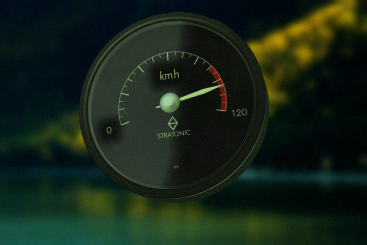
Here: 105 km/h
